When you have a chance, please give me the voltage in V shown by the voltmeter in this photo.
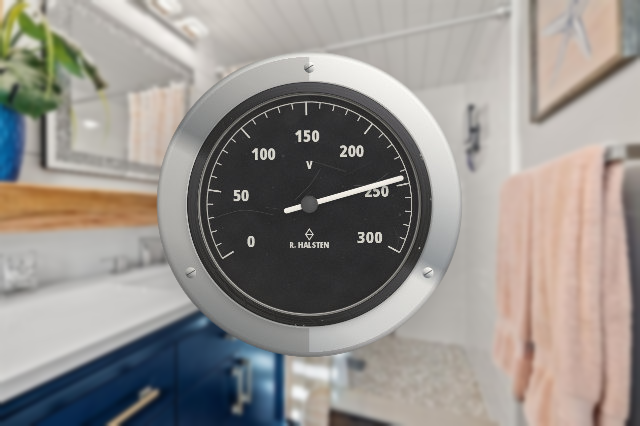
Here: 245 V
